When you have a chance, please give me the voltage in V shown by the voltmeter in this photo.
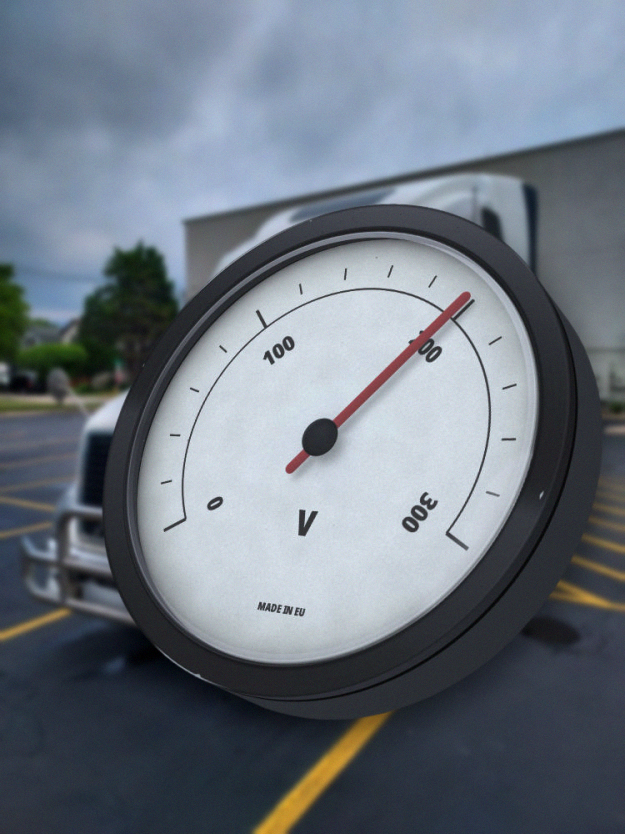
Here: 200 V
